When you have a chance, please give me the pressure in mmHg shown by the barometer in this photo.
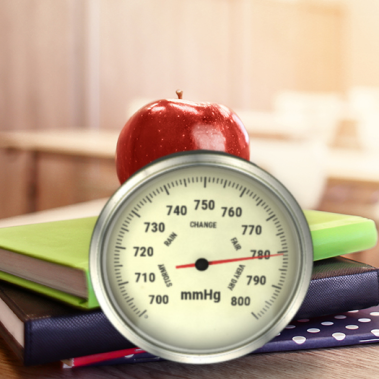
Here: 780 mmHg
